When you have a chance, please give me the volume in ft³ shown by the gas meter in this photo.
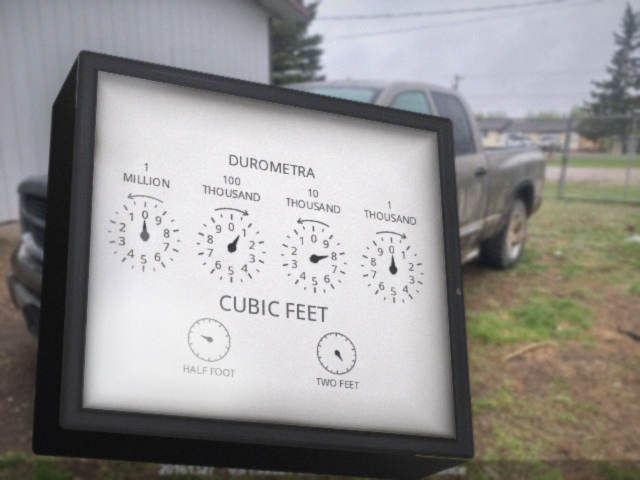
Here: 8000 ft³
